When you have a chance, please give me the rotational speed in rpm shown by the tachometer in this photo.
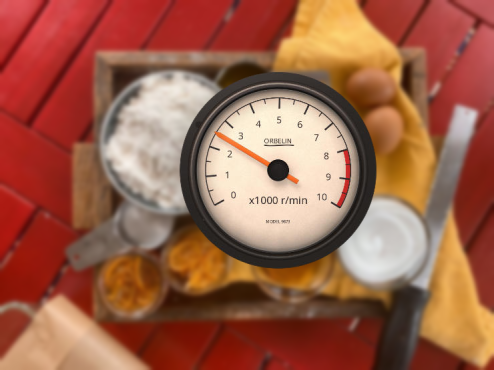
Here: 2500 rpm
